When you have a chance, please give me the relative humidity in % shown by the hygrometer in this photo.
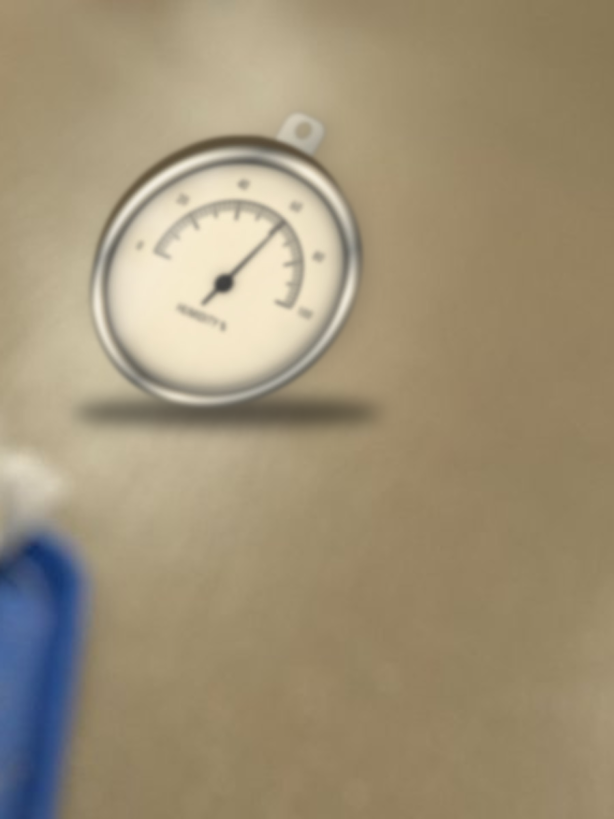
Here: 60 %
